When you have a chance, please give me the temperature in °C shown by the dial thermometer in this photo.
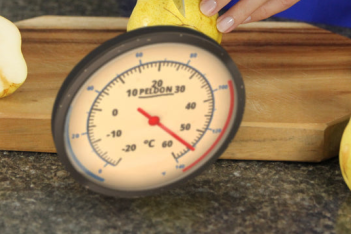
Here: 55 °C
